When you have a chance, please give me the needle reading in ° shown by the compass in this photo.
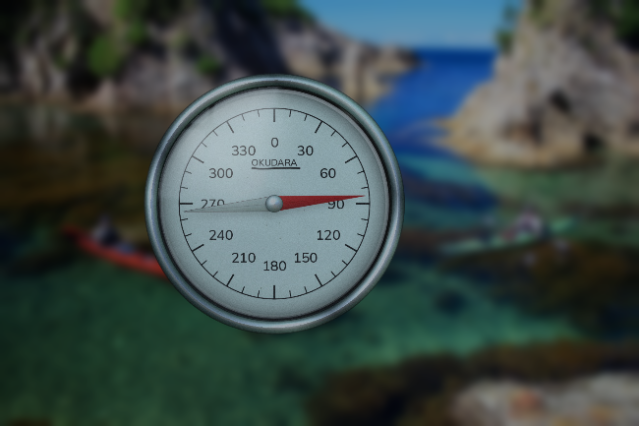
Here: 85 °
